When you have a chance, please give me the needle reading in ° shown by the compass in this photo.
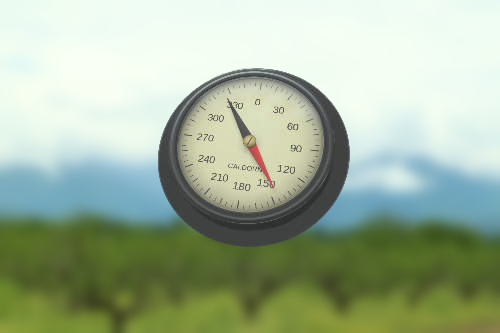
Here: 145 °
